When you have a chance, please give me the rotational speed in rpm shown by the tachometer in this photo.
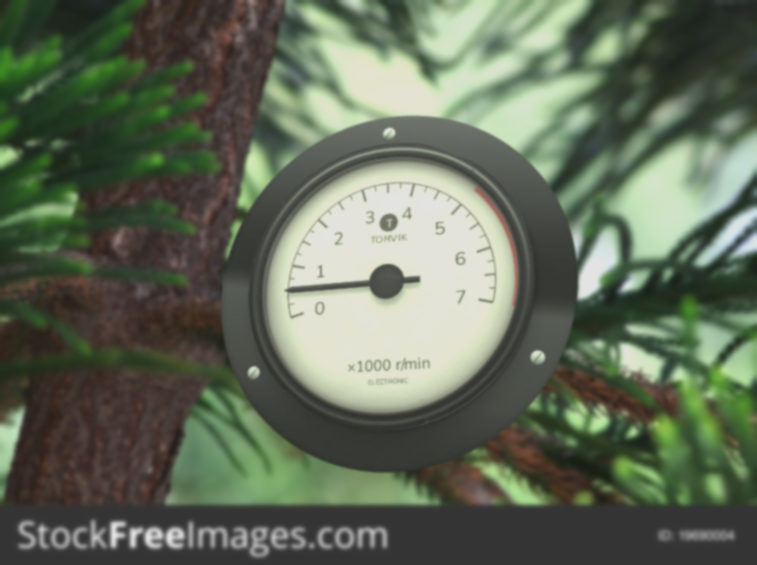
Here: 500 rpm
